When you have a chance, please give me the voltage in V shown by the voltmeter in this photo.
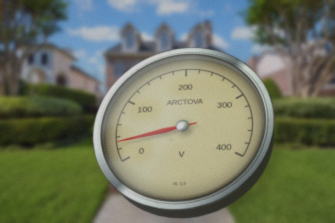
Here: 30 V
